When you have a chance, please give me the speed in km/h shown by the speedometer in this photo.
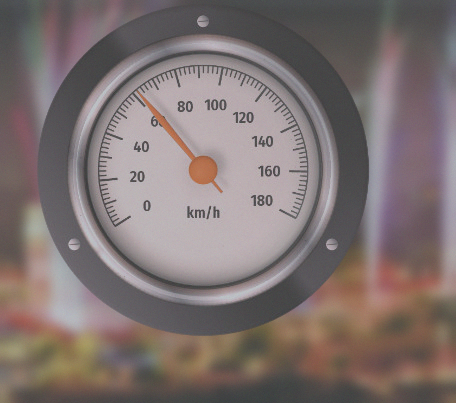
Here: 62 km/h
